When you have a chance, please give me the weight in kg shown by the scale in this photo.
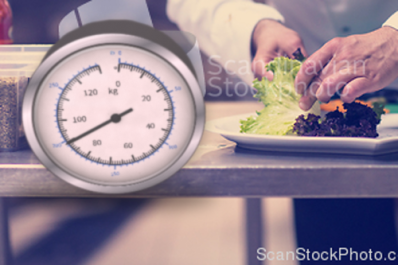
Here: 90 kg
